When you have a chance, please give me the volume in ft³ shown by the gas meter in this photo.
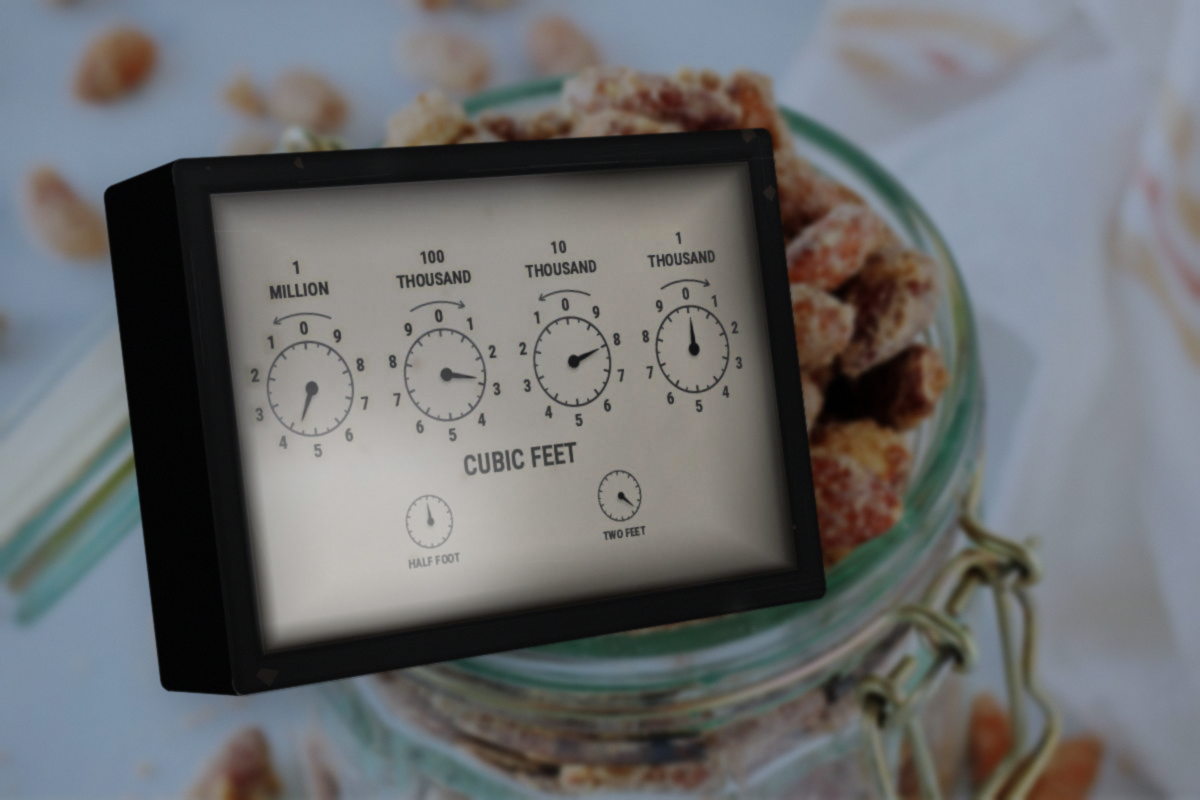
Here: 428000 ft³
